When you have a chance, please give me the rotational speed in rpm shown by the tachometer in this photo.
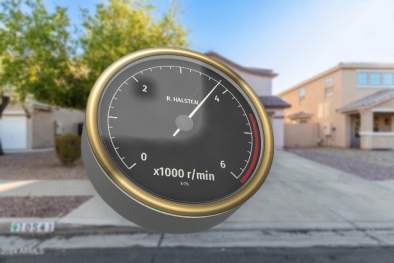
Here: 3800 rpm
